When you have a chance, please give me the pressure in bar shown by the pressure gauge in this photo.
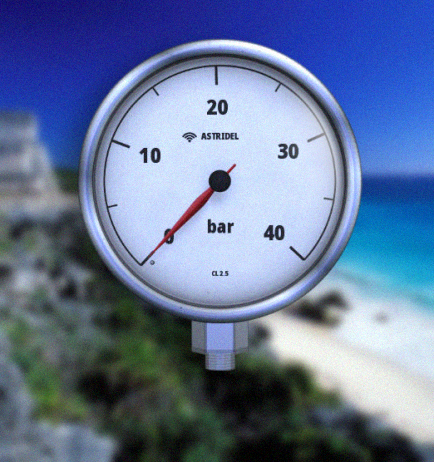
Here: 0 bar
